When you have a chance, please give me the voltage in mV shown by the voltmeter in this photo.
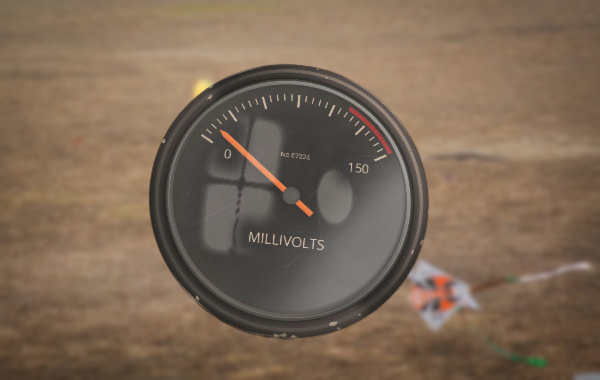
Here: 10 mV
